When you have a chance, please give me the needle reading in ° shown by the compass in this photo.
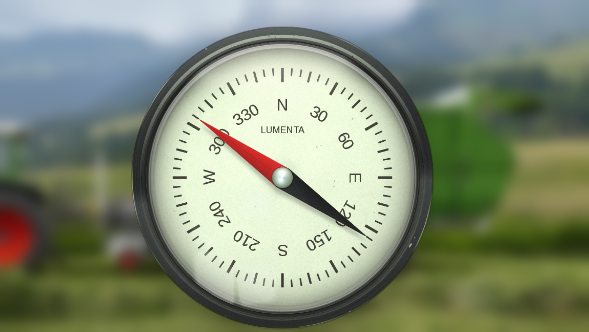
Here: 305 °
